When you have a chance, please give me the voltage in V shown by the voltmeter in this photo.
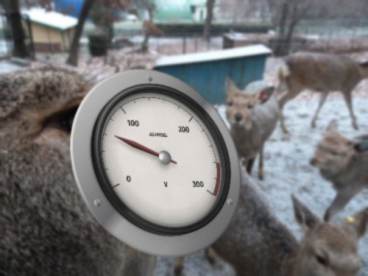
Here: 60 V
